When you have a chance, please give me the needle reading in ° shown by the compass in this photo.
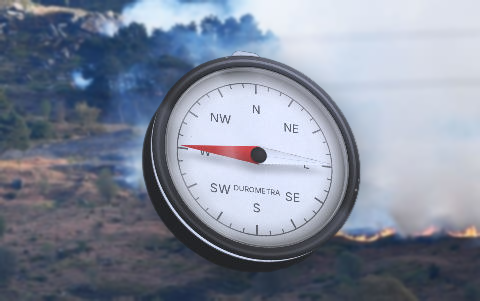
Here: 270 °
